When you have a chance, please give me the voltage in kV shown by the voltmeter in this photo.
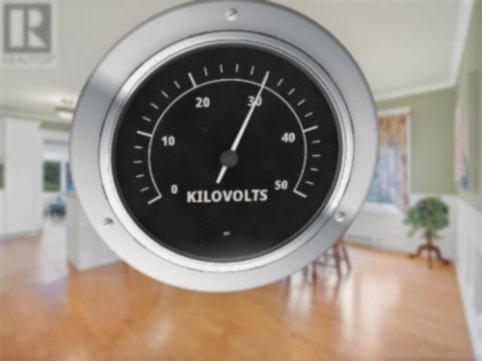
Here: 30 kV
